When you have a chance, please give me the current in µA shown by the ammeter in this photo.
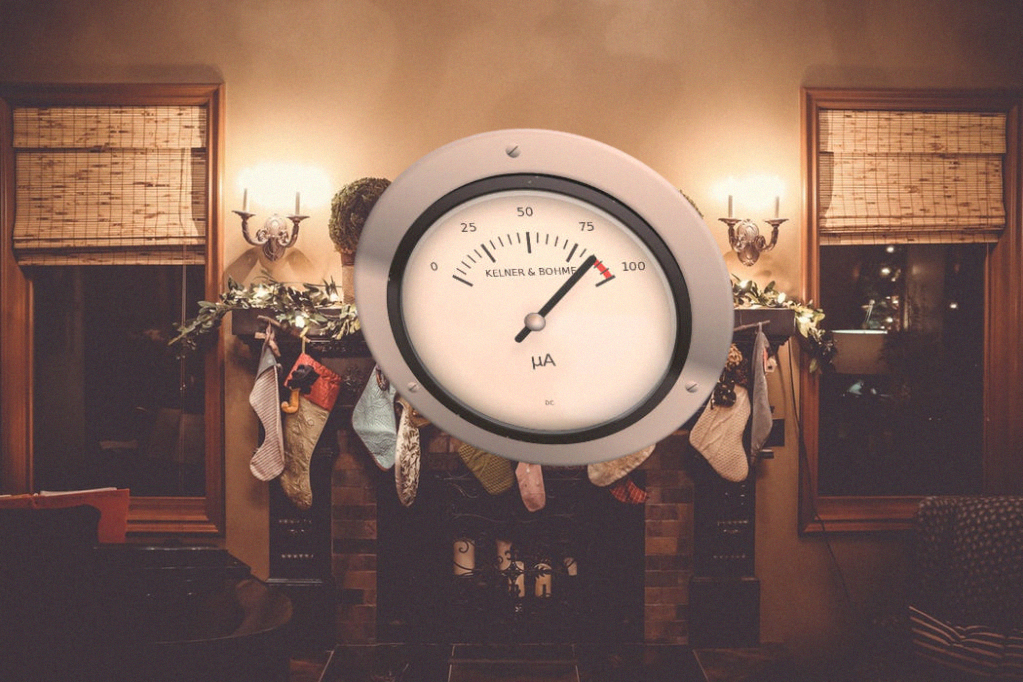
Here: 85 µA
